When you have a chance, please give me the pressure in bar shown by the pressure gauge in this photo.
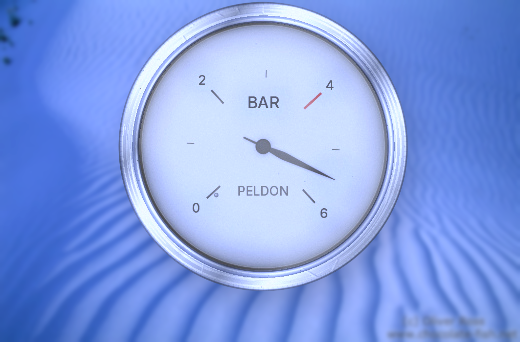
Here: 5.5 bar
